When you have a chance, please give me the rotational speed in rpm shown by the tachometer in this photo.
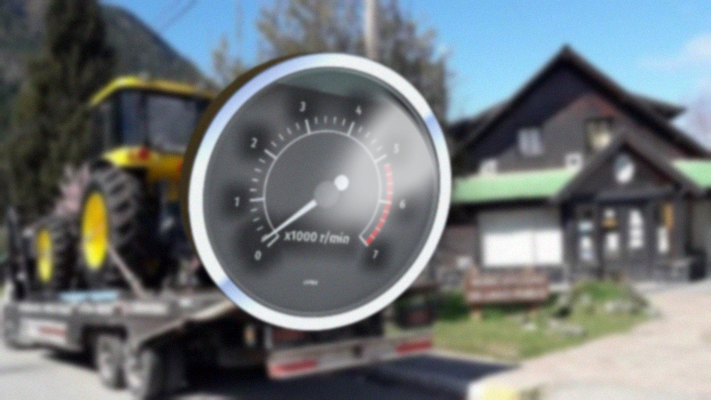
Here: 200 rpm
